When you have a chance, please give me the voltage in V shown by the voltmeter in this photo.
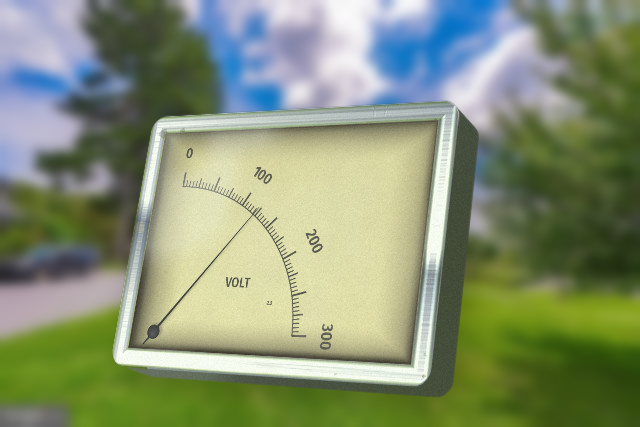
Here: 125 V
